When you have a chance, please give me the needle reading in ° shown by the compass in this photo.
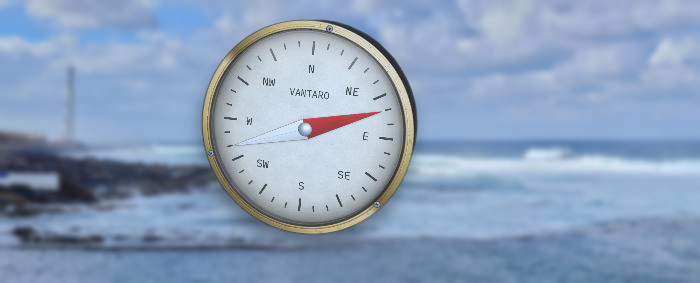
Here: 70 °
